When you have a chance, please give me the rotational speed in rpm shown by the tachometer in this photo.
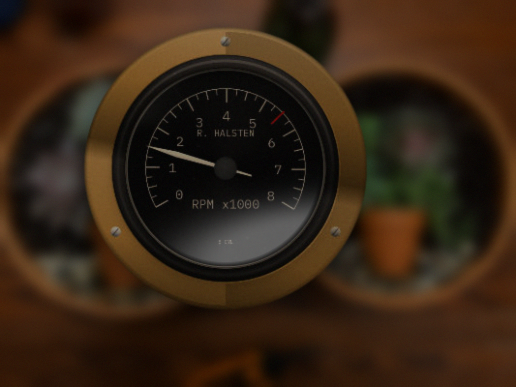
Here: 1500 rpm
